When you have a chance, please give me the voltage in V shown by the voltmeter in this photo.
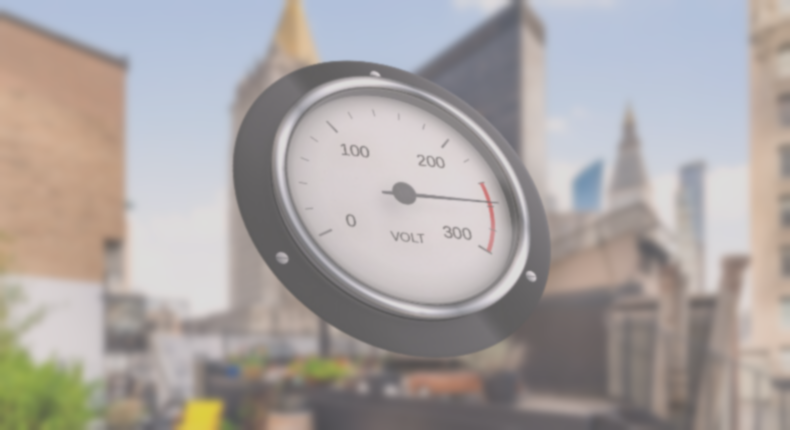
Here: 260 V
